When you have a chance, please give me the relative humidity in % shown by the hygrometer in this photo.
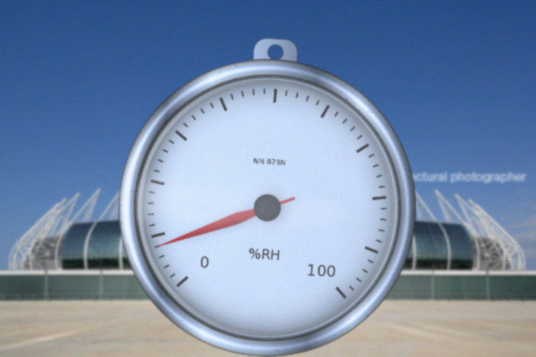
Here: 8 %
